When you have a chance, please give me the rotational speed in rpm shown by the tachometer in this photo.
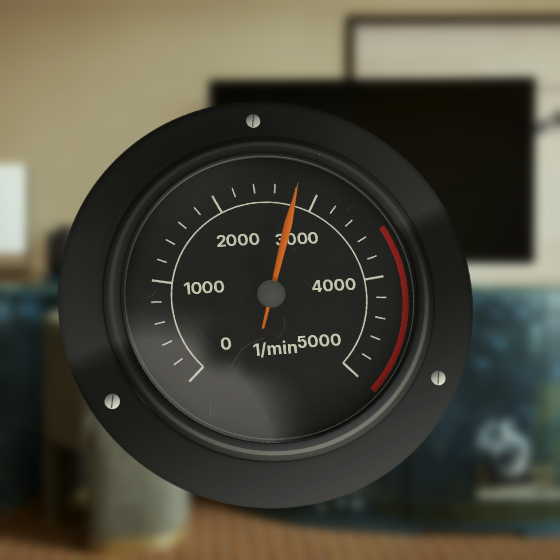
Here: 2800 rpm
